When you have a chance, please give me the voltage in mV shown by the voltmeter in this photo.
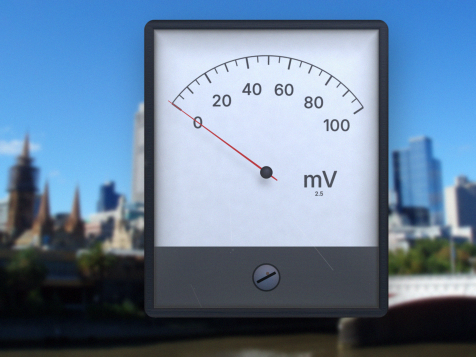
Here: 0 mV
